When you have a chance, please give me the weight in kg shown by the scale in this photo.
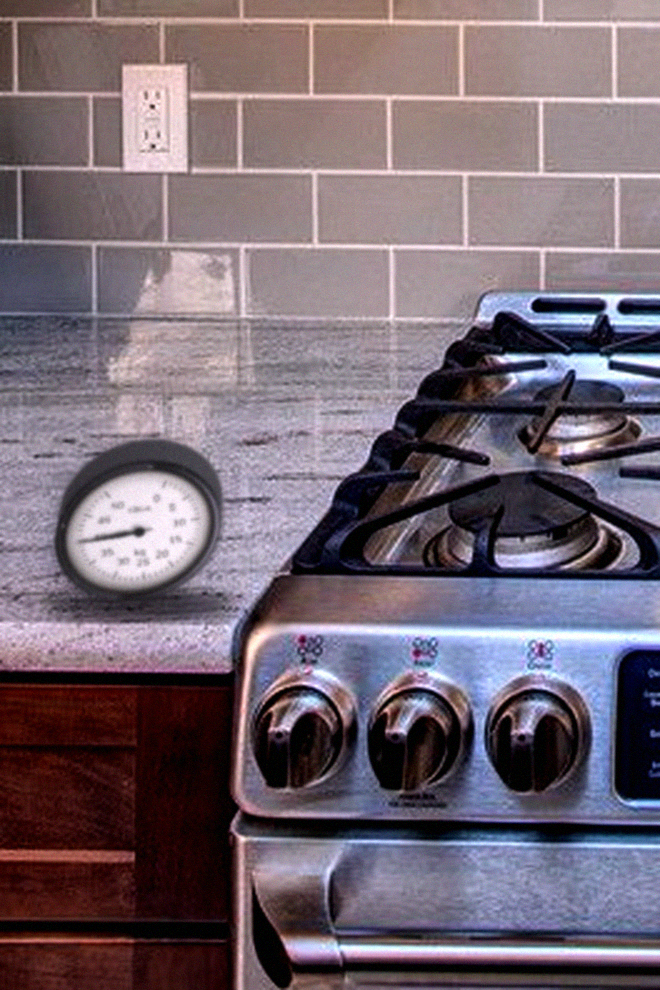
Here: 40 kg
